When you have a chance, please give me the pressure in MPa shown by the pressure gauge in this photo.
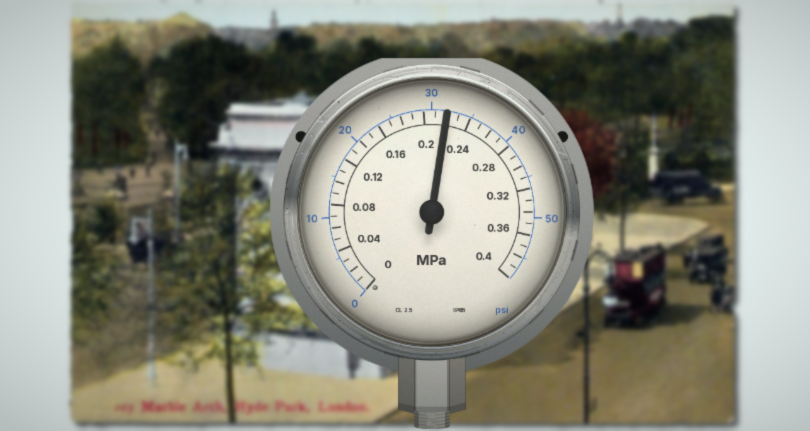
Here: 0.22 MPa
